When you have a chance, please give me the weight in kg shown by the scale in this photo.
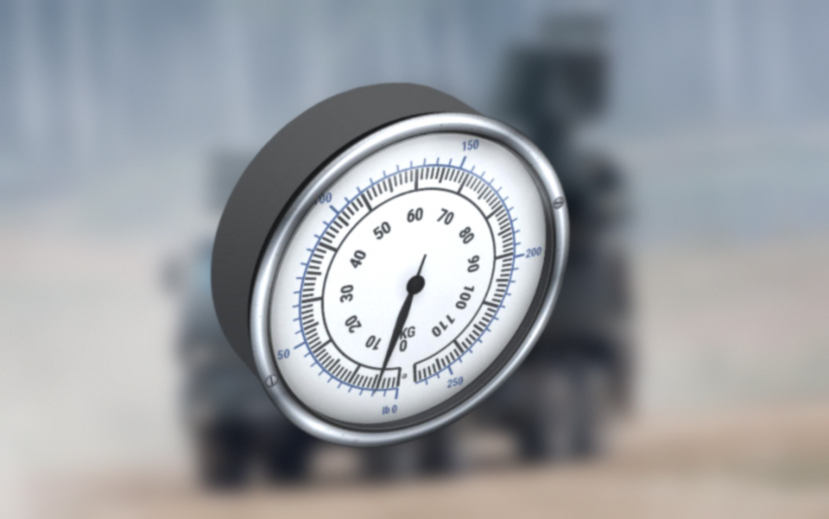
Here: 5 kg
